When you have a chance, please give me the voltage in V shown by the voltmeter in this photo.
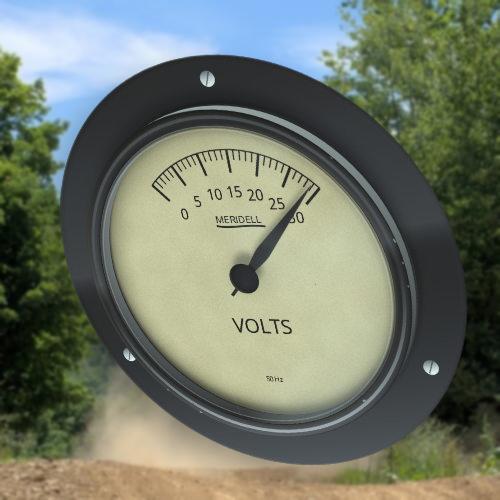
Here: 29 V
